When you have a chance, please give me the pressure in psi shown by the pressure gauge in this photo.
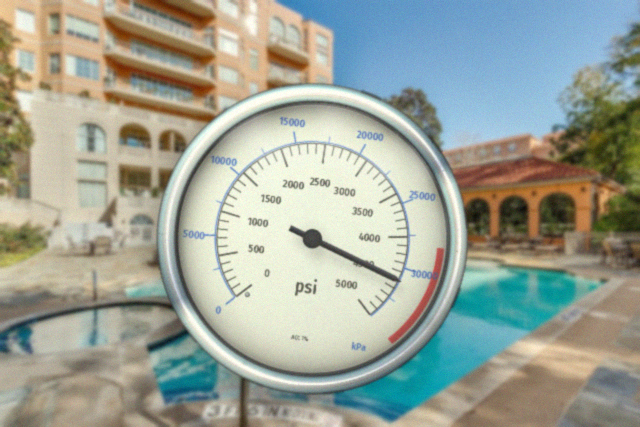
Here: 4500 psi
